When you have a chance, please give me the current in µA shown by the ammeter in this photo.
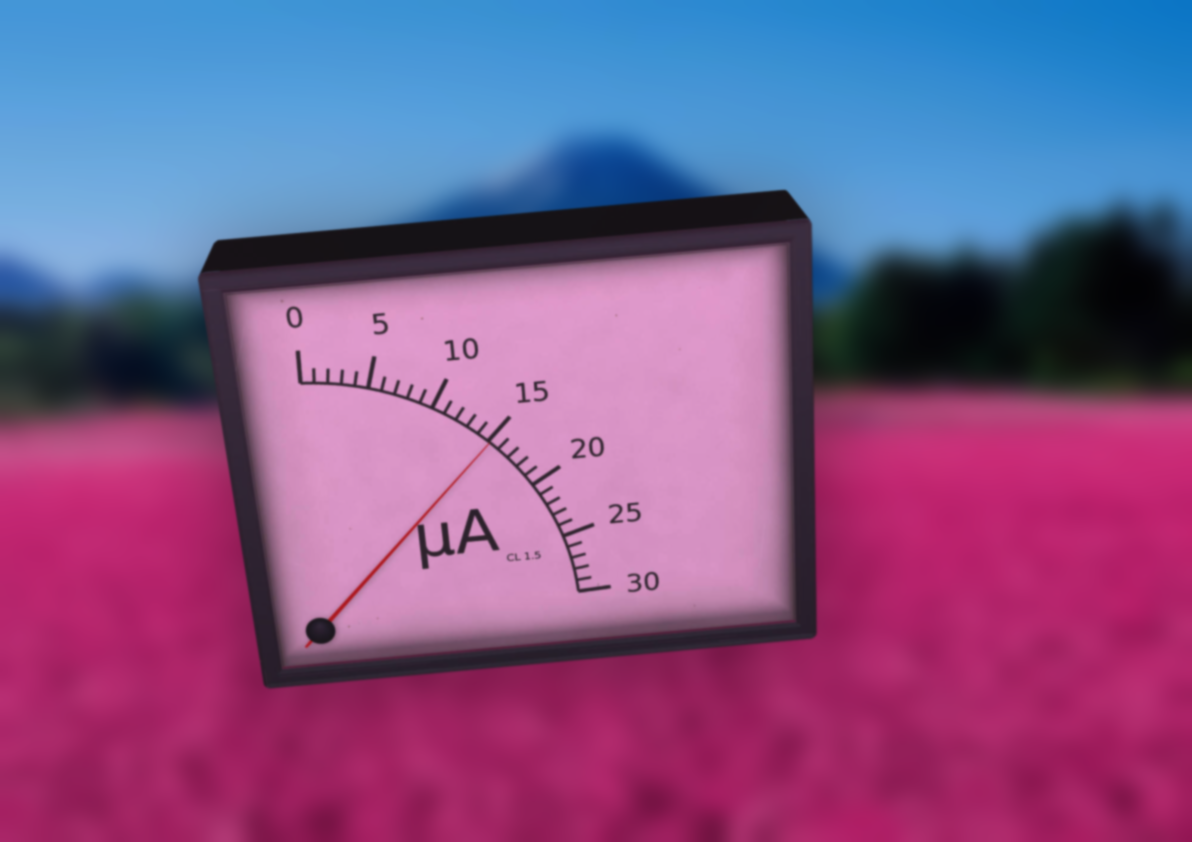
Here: 15 µA
